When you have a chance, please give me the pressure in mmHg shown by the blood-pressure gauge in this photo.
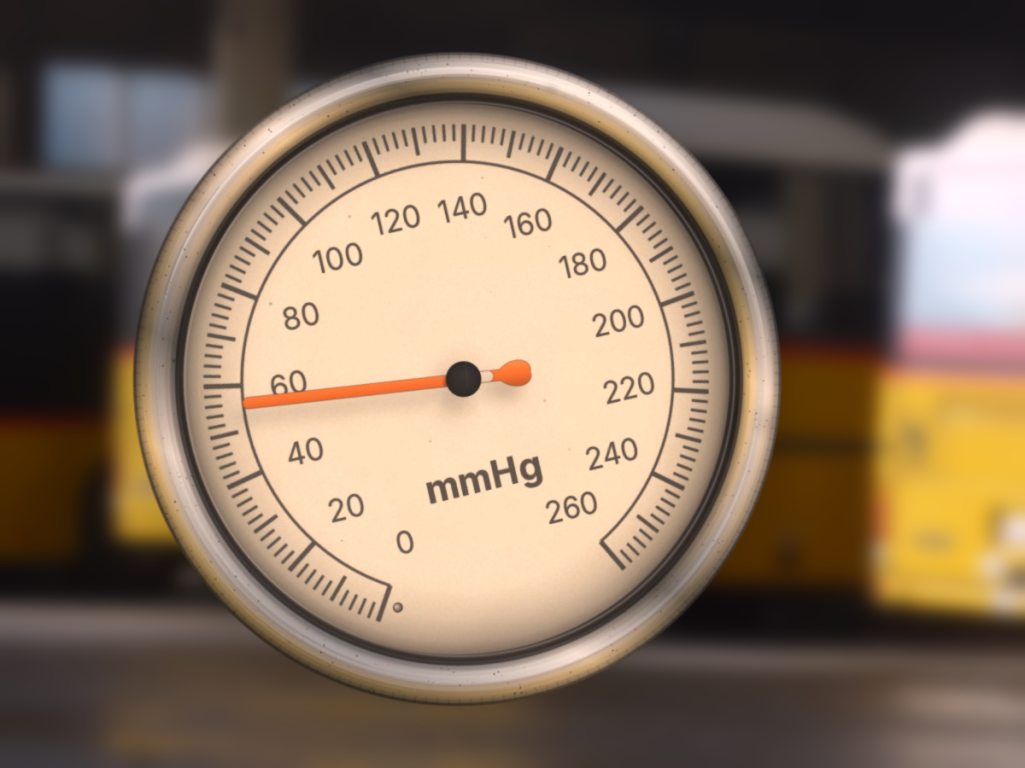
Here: 56 mmHg
